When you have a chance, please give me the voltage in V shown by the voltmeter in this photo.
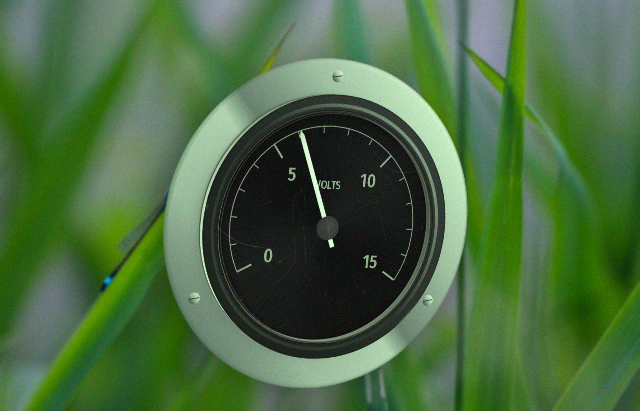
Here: 6 V
